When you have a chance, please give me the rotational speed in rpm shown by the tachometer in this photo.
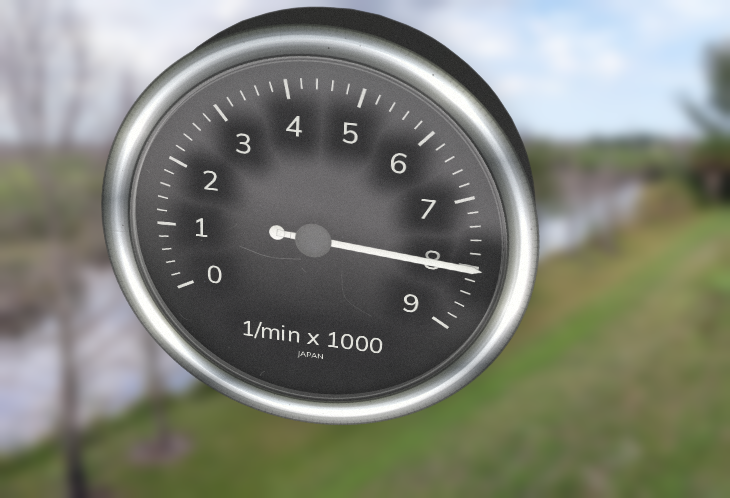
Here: 8000 rpm
